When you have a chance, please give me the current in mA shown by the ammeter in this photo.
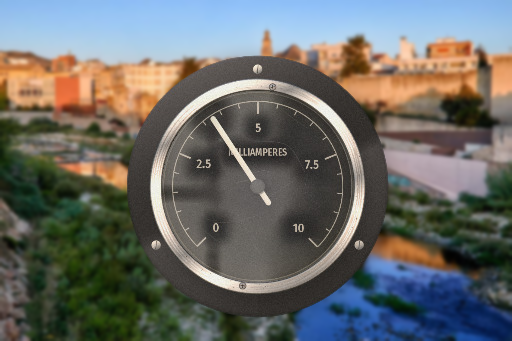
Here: 3.75 mA
